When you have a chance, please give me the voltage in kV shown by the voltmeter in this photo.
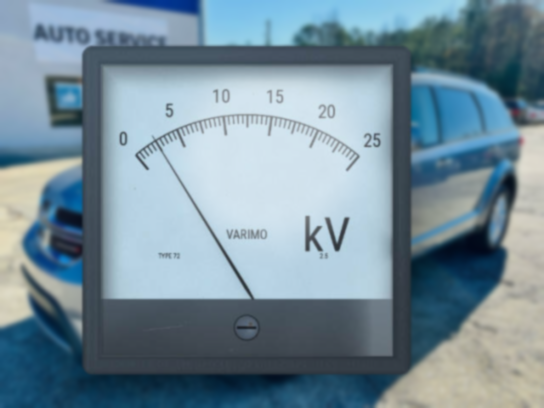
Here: 2.5 kV
